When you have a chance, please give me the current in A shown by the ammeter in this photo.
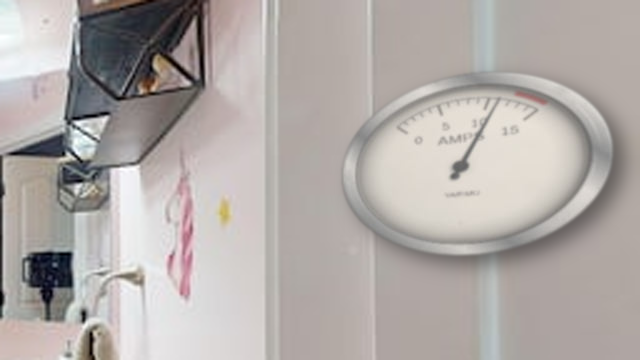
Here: 11 A
